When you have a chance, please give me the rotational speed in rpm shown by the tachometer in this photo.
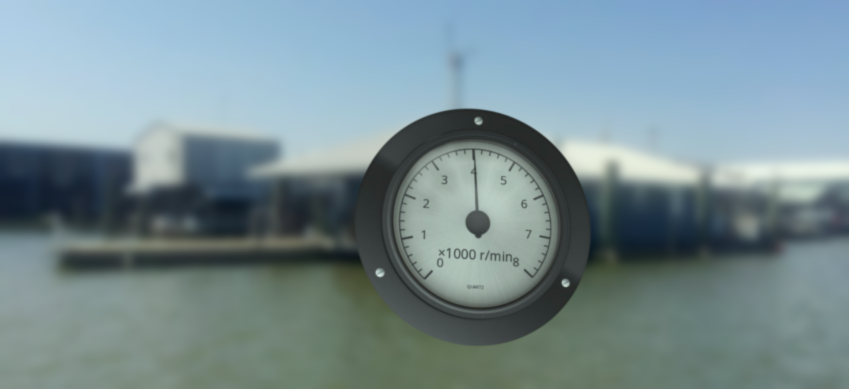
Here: 4000 rpm
